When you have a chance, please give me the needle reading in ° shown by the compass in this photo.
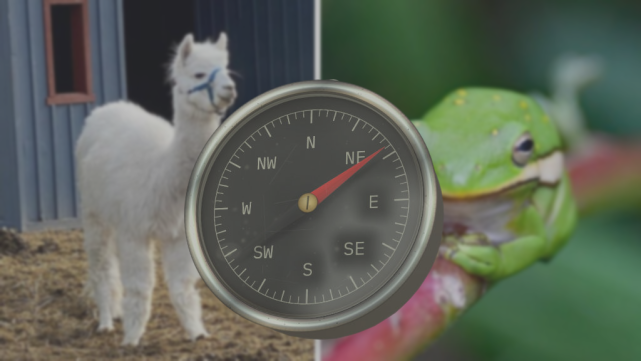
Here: 55 °
